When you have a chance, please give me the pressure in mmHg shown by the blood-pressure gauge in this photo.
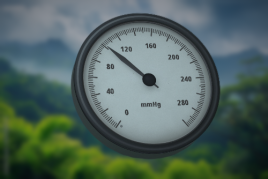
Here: 100 mmHg
